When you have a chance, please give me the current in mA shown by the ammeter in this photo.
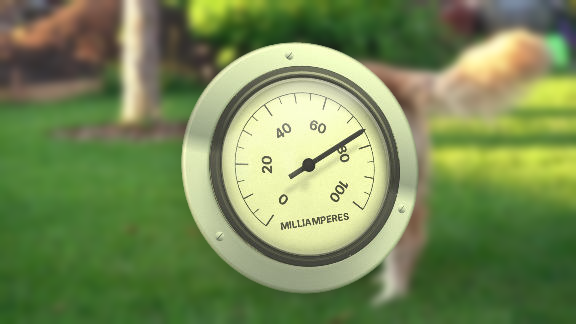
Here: 75 mA
